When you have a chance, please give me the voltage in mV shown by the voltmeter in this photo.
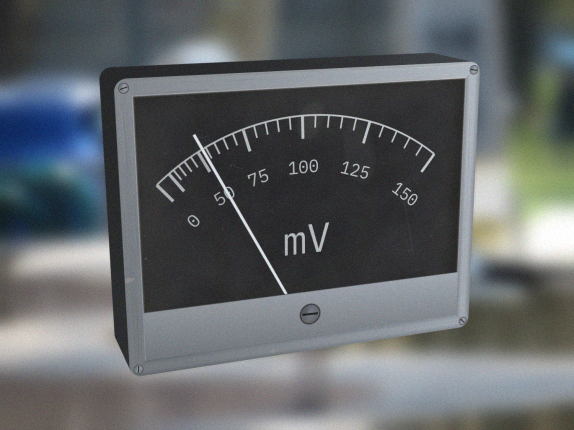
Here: 52.5 mV
